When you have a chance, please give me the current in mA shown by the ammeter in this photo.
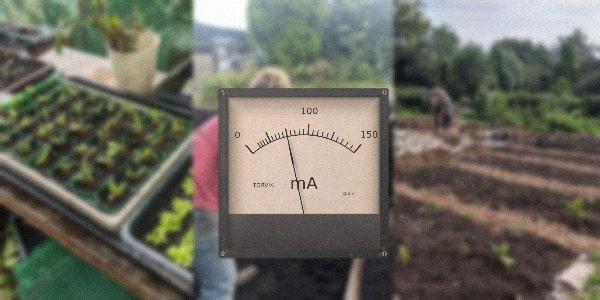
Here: 75 mA
